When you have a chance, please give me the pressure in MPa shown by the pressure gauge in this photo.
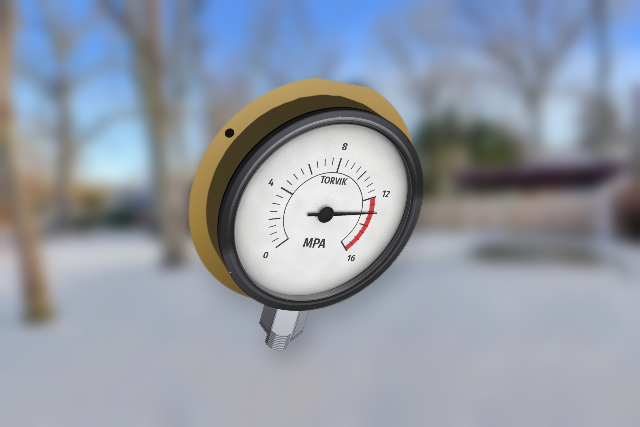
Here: 13 MPa
